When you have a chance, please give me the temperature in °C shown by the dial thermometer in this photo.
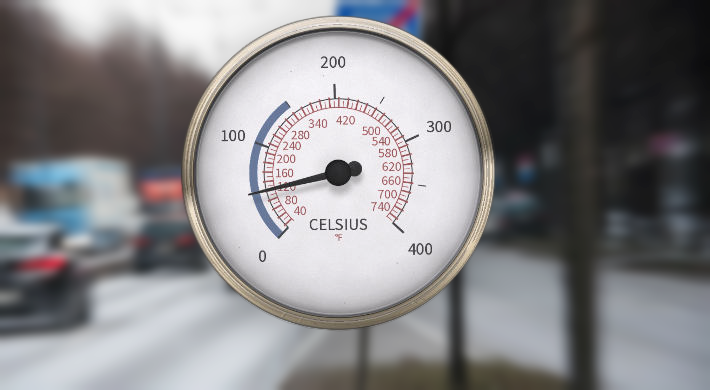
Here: 50 °C
